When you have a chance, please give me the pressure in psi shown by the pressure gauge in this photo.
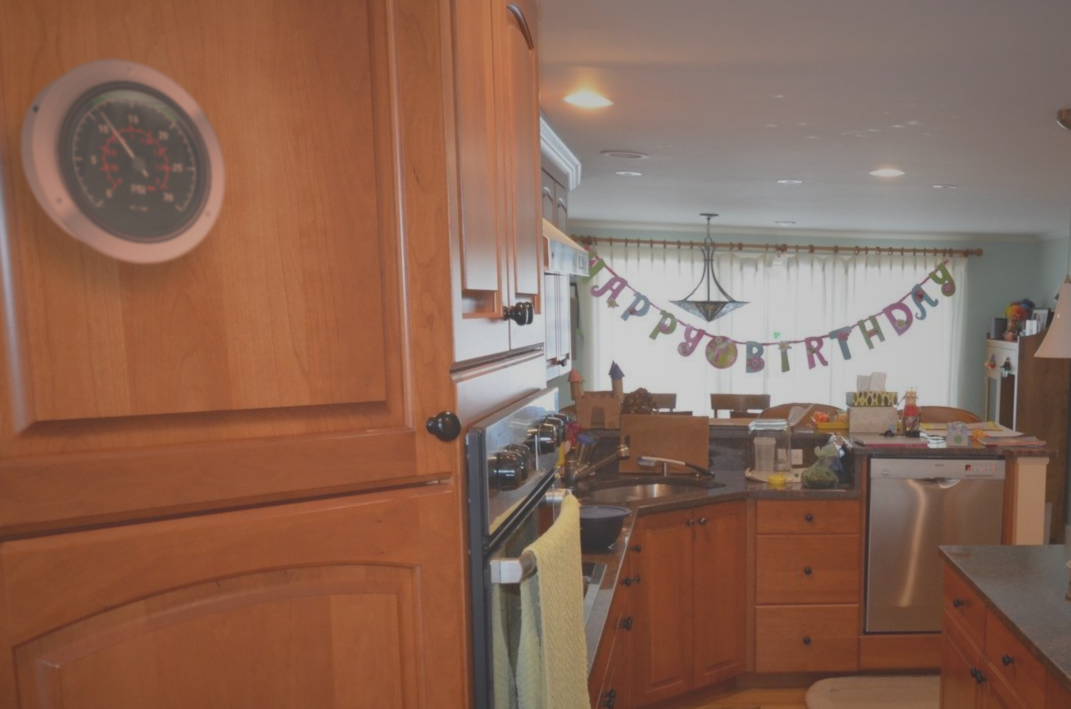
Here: 11 psi
